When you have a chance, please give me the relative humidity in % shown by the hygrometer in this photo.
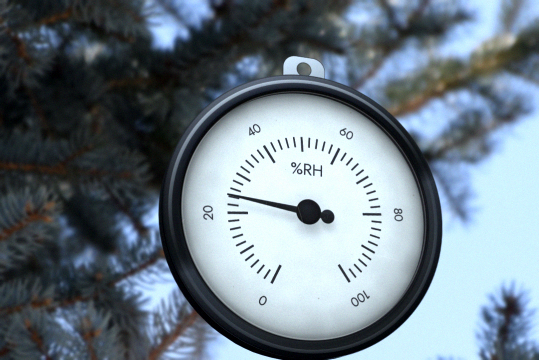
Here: 24 %
